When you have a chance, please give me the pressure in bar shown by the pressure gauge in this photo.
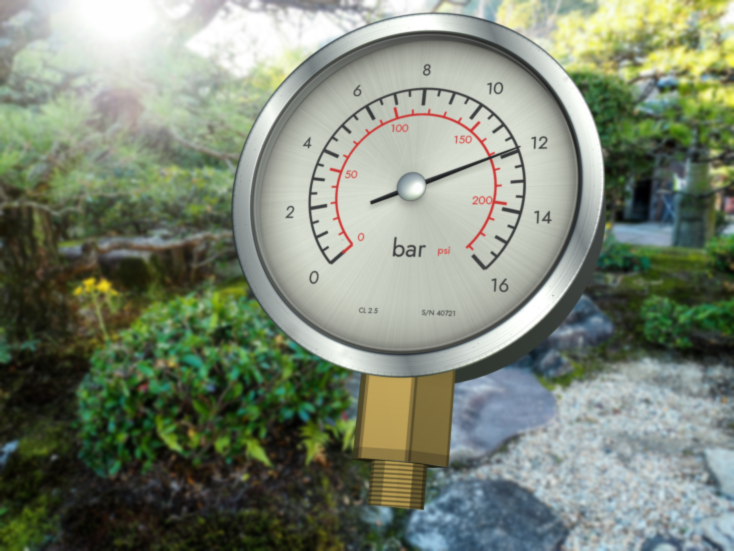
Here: 12 bar
